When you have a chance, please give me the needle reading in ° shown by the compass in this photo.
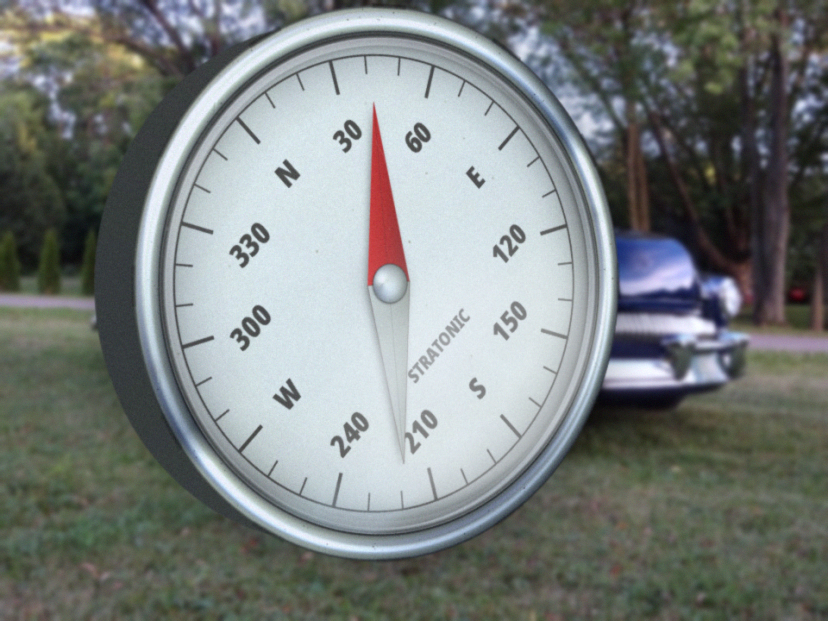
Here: 40 °
